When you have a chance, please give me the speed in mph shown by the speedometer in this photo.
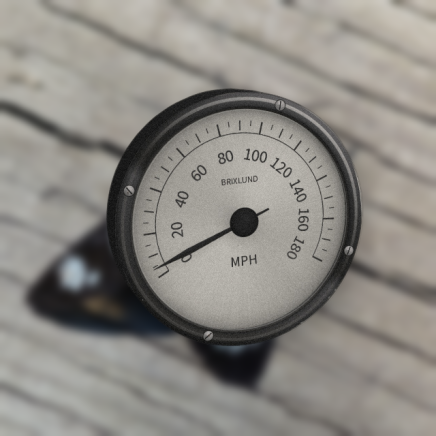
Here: 5 mph
